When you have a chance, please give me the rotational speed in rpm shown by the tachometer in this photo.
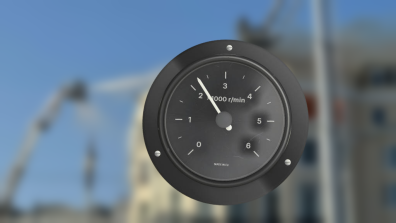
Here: 2250 rpm
